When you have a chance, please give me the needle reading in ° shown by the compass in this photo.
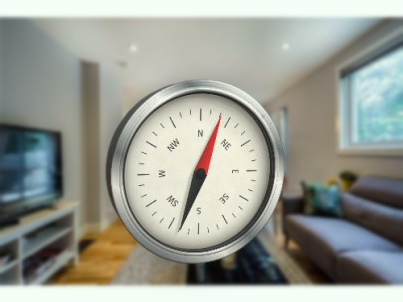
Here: 20 °
